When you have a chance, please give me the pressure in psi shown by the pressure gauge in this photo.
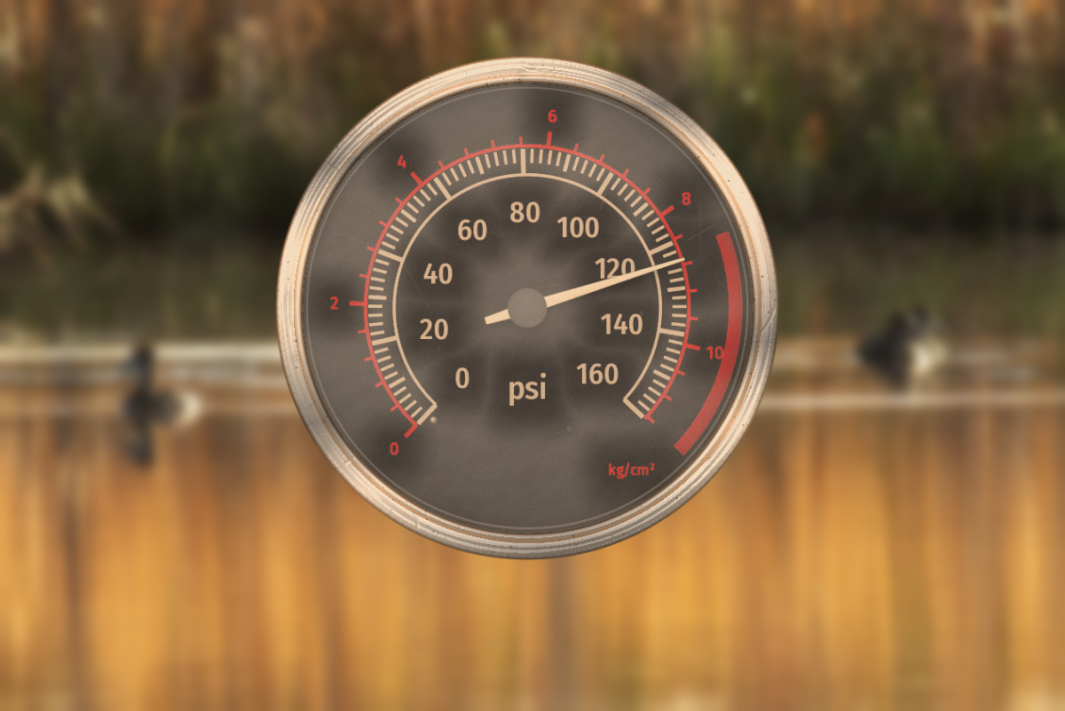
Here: 124 psi
